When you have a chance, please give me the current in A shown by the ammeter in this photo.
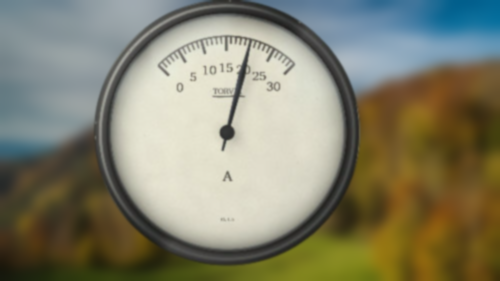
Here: 20 A
